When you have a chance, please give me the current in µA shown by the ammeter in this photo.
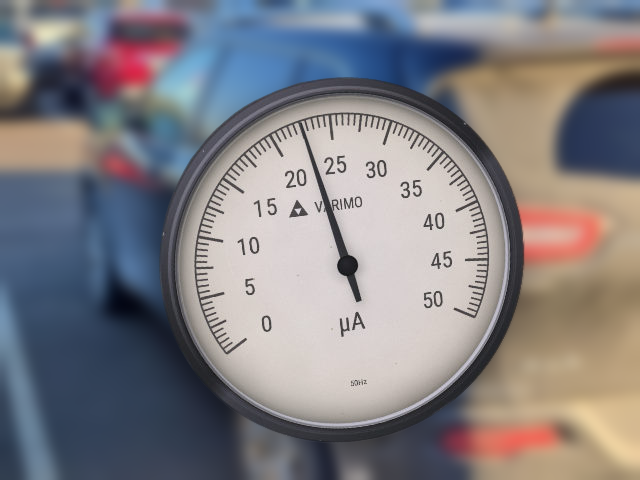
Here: 22.5 µA
